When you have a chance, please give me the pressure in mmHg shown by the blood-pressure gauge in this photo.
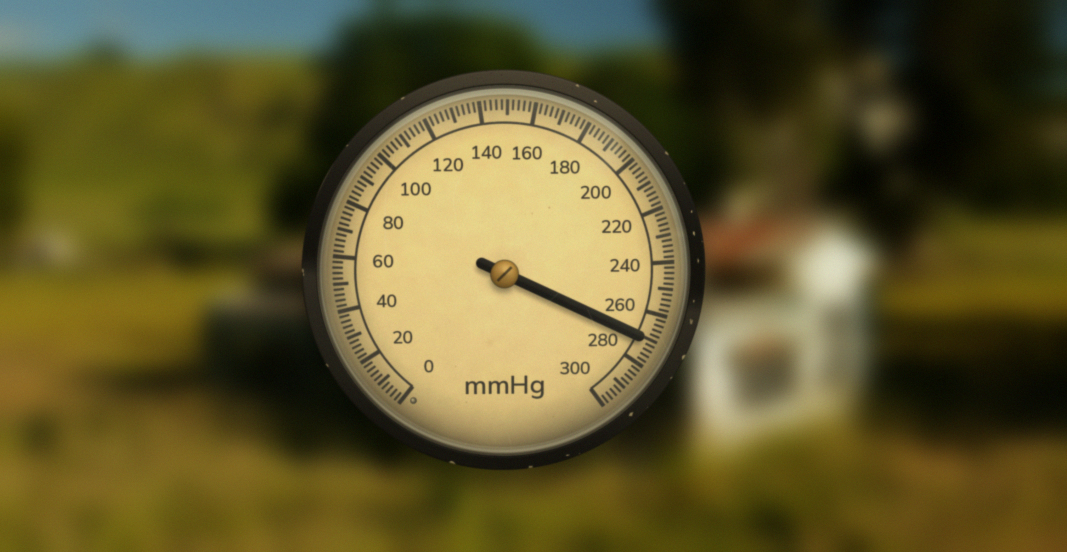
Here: 270 mmHg
